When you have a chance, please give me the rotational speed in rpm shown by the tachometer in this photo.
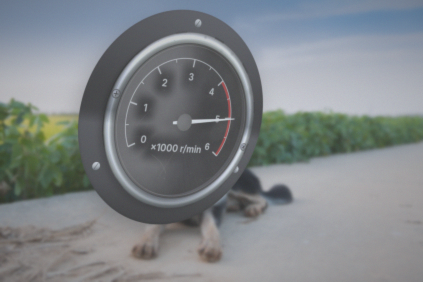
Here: 5000 rpm
